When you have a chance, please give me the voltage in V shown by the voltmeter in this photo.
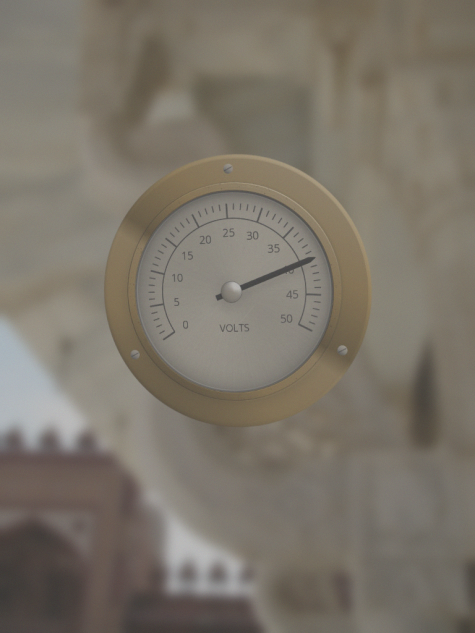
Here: 40 V
